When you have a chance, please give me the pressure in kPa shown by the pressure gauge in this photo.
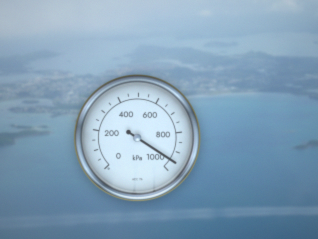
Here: 950 kPa
